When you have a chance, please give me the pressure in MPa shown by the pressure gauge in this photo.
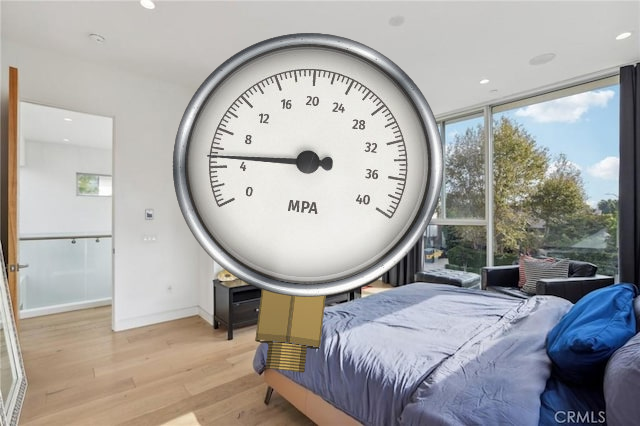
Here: 5 MPa
